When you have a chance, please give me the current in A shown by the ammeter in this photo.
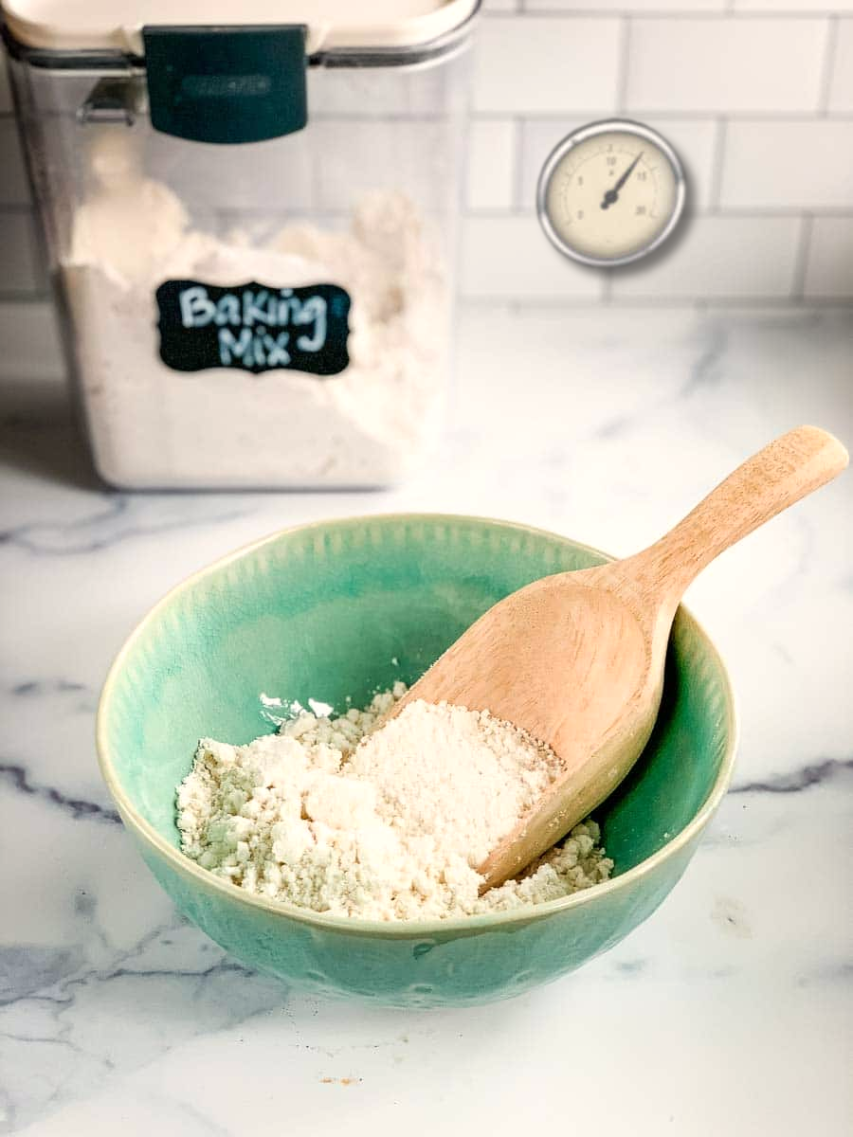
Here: 13 A
